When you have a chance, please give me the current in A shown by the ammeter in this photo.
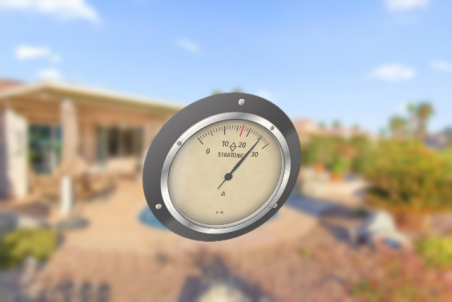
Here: 25 A
